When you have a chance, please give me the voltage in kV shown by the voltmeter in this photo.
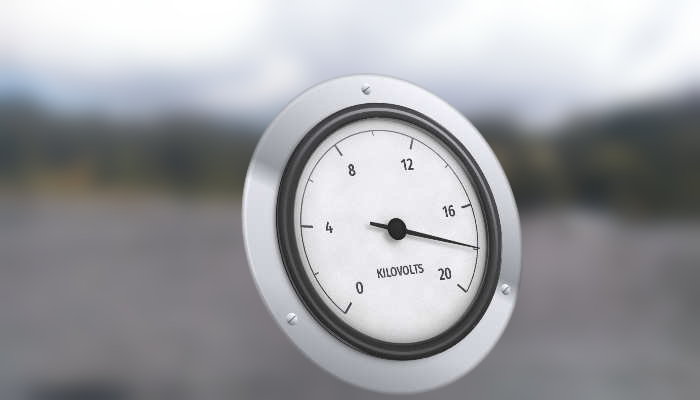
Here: 18 kV
